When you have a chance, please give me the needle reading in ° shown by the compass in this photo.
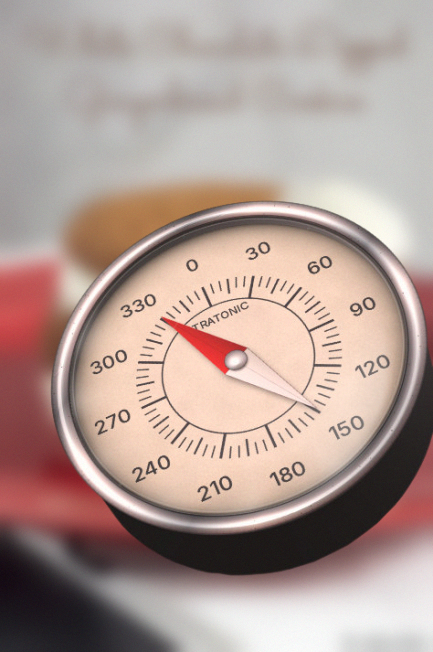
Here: 330 °
